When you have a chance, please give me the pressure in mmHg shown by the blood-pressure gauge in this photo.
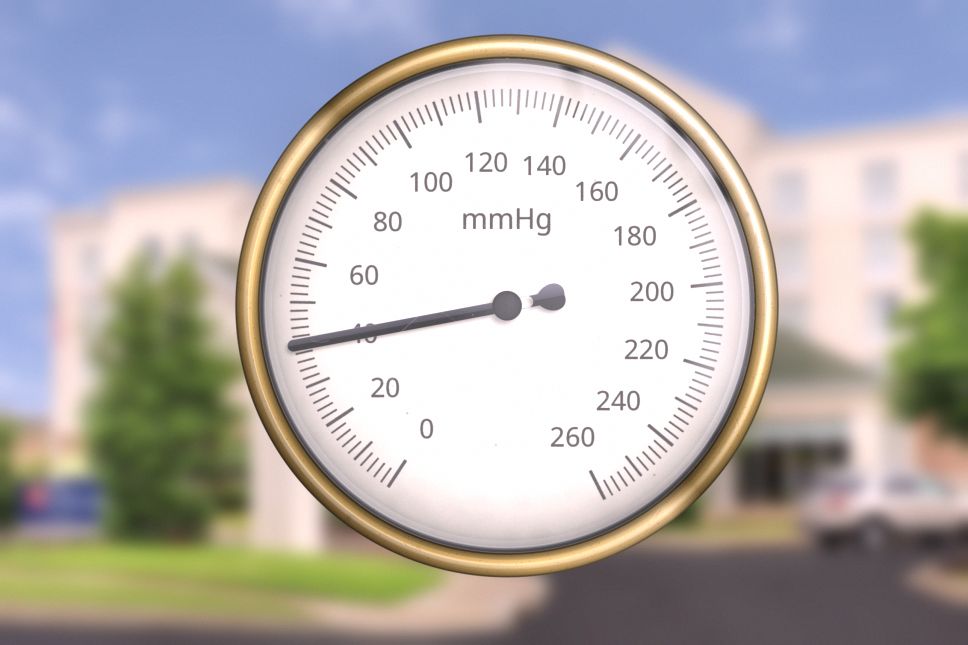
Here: 40 mmHg
